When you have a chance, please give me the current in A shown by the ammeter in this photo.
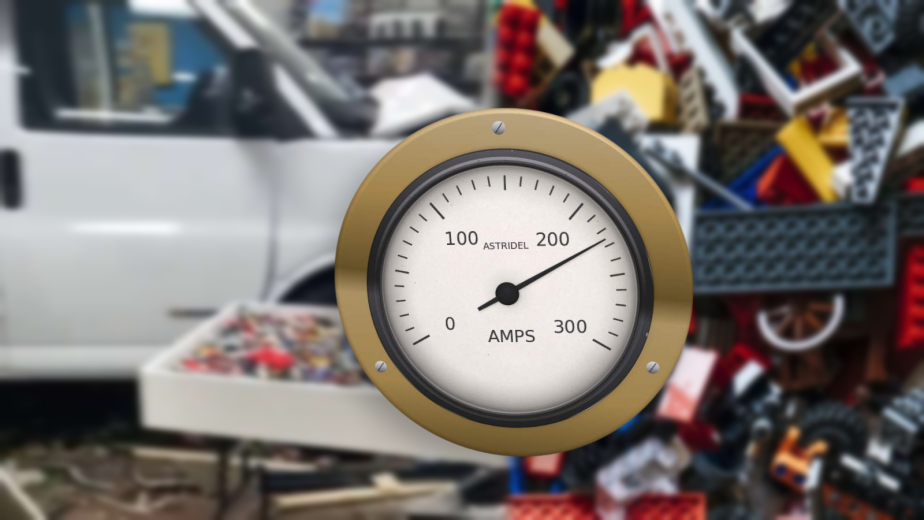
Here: 225 A
